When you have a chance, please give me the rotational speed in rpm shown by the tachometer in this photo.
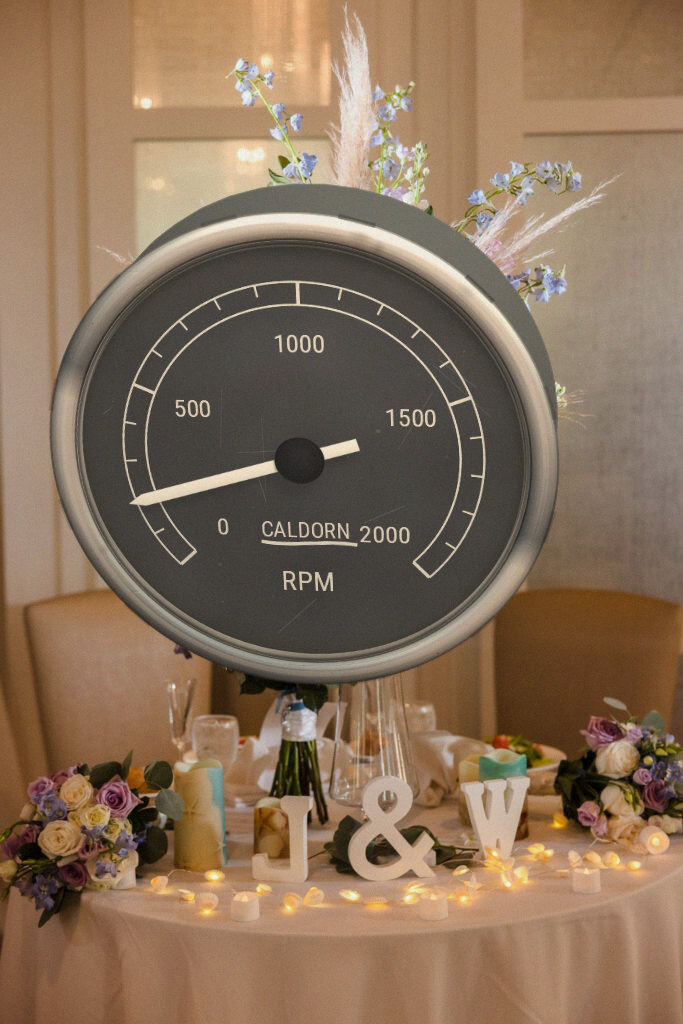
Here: 200 rpm
